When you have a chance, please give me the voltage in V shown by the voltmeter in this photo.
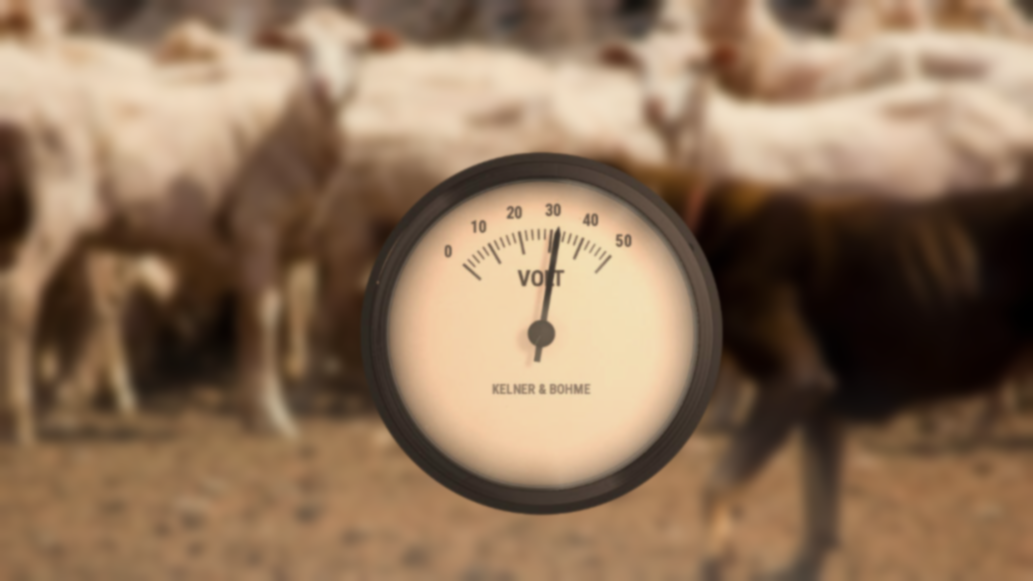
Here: 32 V
